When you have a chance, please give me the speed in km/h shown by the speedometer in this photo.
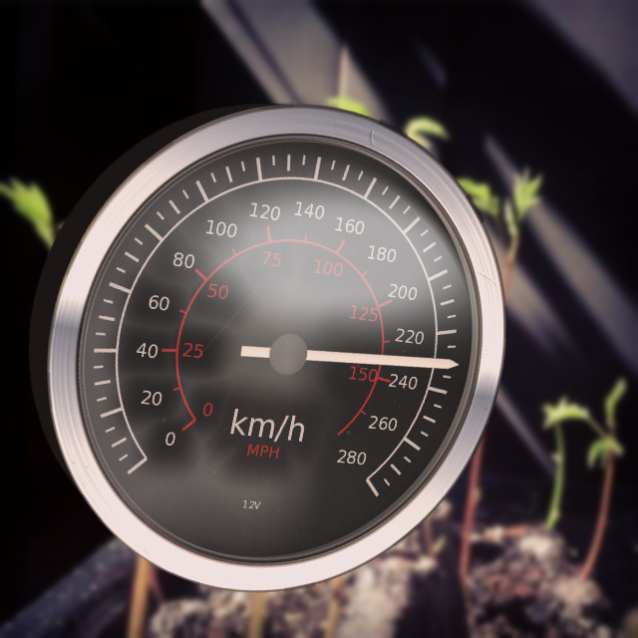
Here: 230 km/h
